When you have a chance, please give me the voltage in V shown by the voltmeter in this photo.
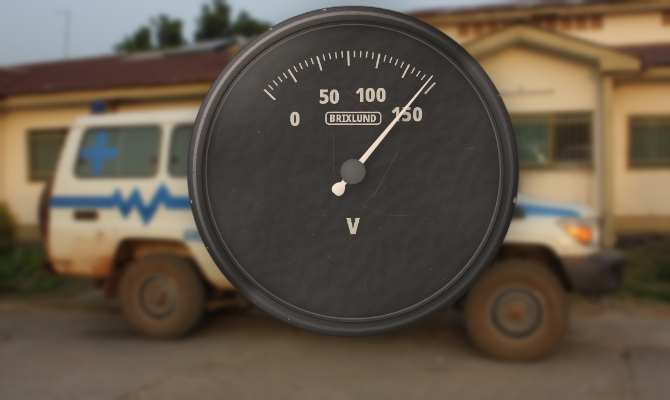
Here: 145 V
